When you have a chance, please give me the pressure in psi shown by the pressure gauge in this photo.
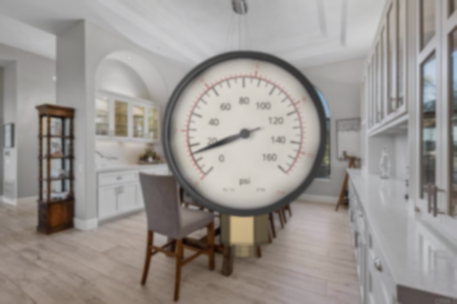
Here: 15 psi
